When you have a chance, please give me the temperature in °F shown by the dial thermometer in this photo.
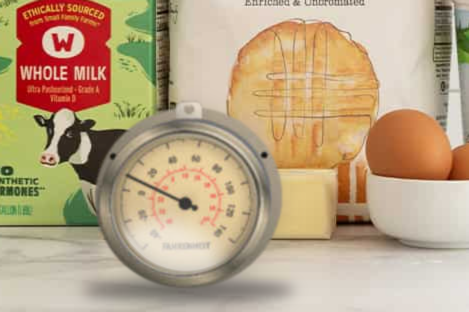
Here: 10 °F
